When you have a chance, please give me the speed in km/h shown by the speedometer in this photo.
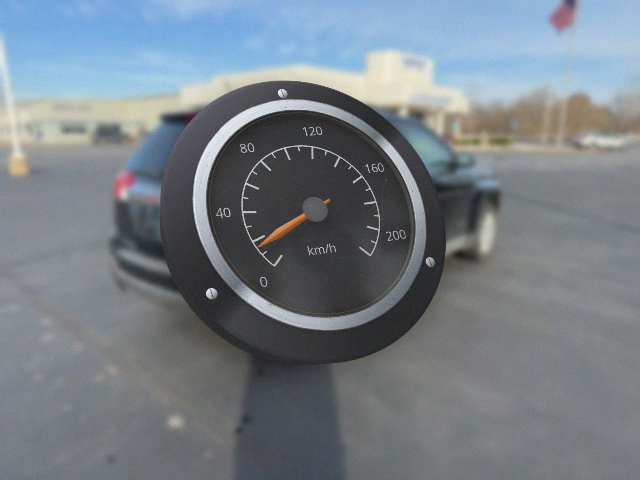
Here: 15 km/h
